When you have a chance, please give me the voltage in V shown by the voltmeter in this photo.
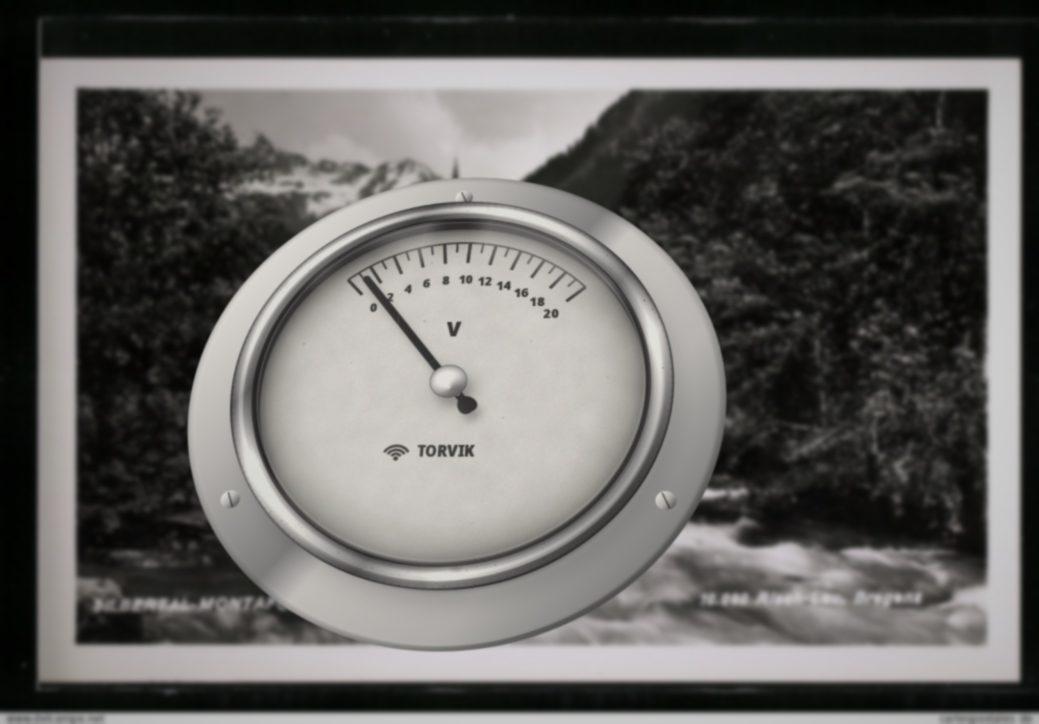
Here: 1 V
